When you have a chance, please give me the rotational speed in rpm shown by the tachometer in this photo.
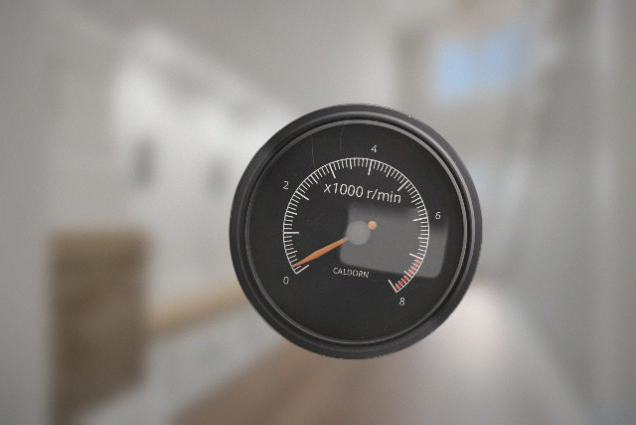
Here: 200 rpm
